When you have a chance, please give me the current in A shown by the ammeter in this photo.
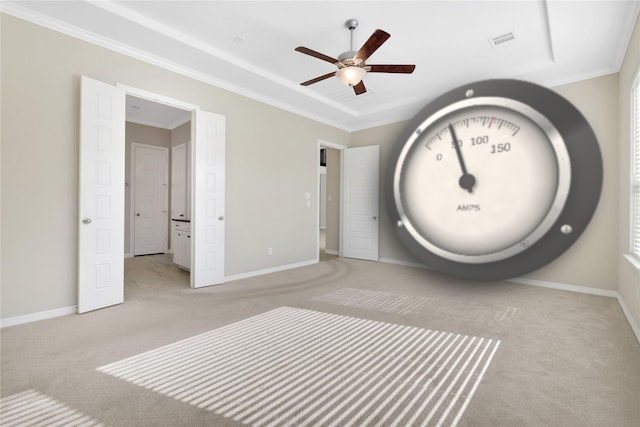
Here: 50 A
